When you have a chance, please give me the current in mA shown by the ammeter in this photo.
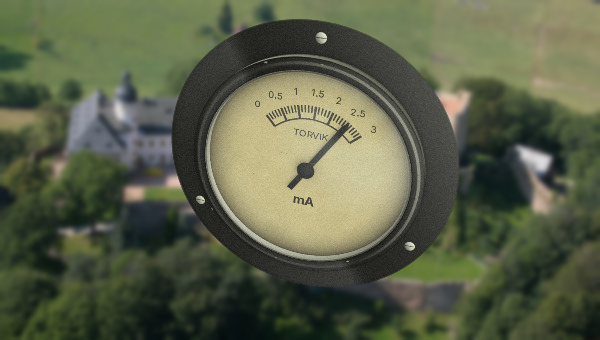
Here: 2.5 mA
